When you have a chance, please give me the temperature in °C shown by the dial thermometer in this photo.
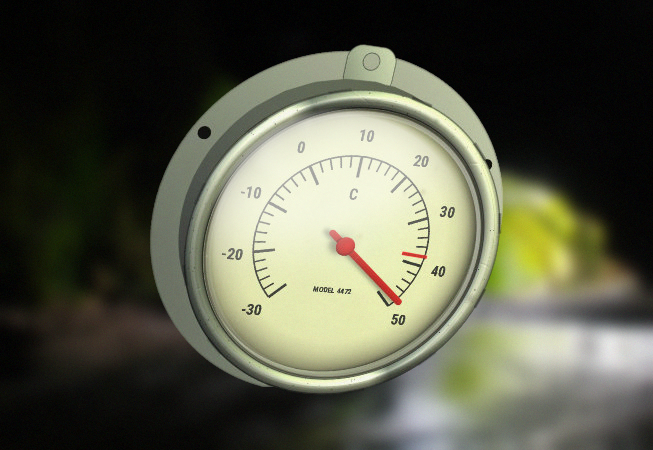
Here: 48 °C
